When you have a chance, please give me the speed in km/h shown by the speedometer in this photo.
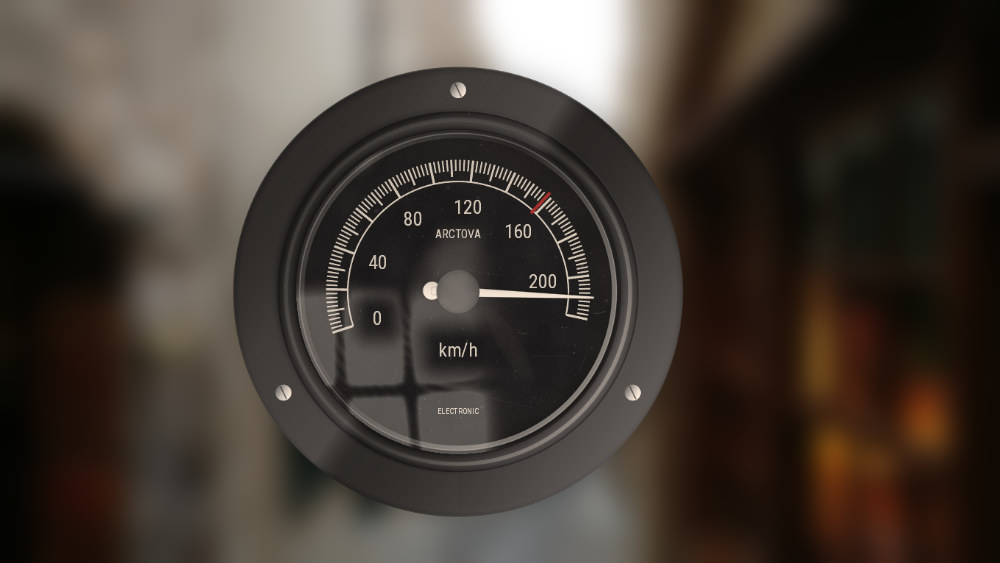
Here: 210 km/h
